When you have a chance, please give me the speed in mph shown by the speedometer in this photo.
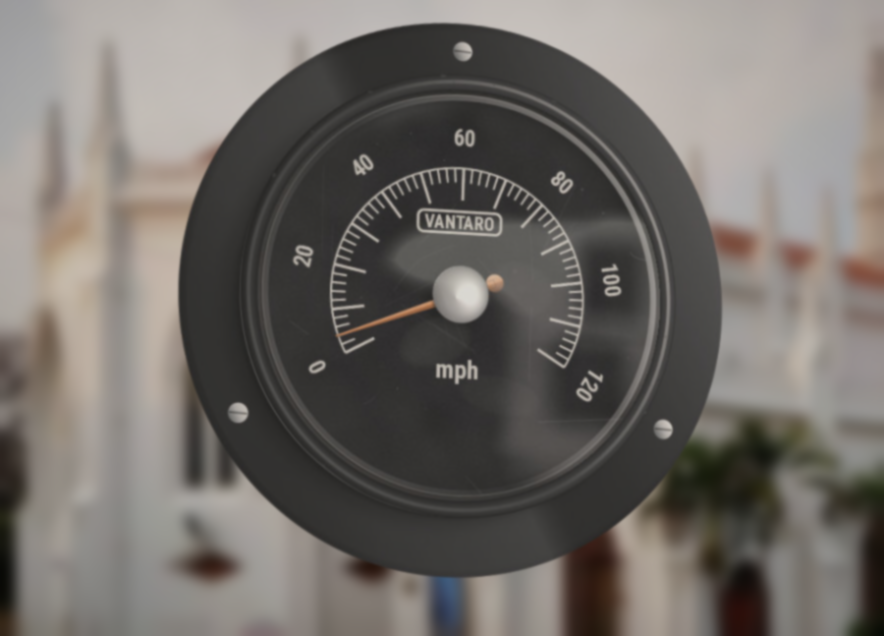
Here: 4 mph
